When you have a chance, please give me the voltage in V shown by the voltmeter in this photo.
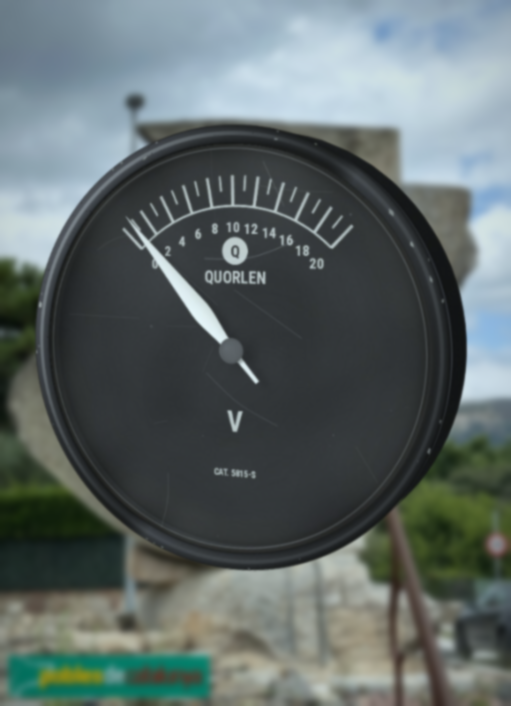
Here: 1 V
